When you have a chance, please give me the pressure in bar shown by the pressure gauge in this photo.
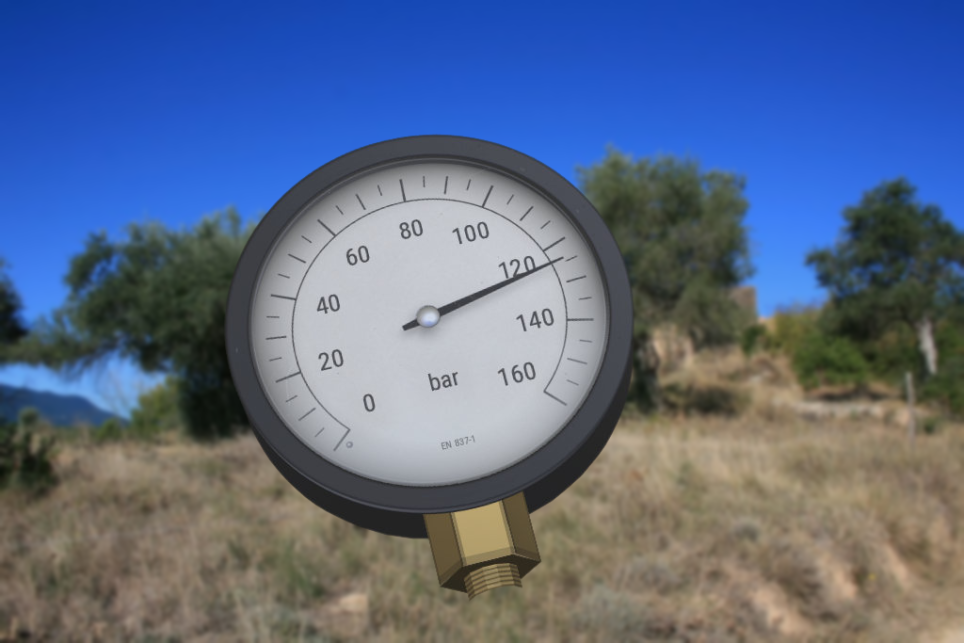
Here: 125 bar
